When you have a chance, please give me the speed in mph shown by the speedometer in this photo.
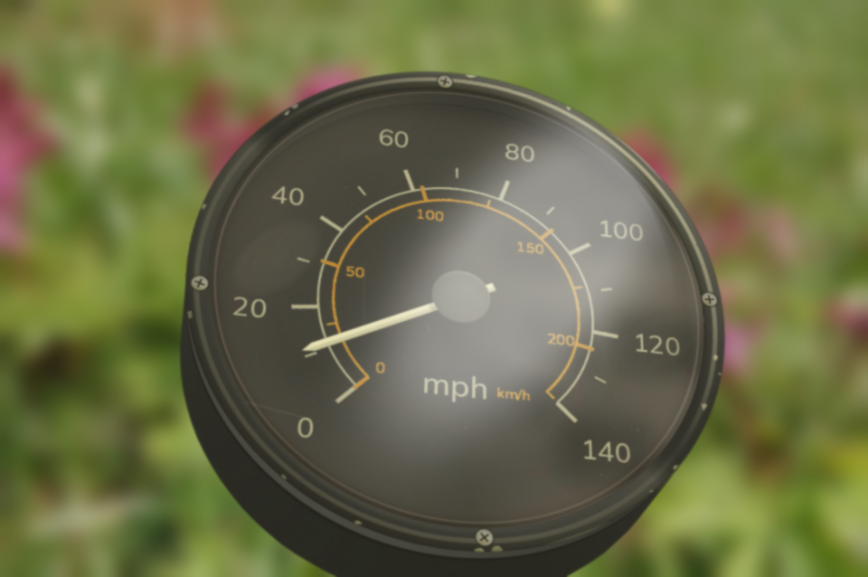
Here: 10 mph
